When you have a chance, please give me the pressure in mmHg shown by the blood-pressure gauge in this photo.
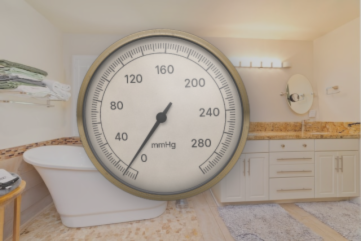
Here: 10 mmHg
